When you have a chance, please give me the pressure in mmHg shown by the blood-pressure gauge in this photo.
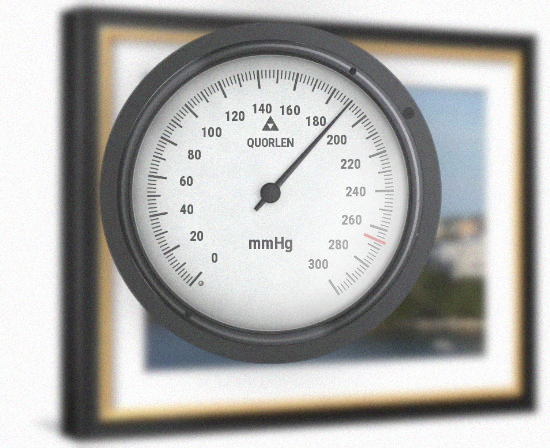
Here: 190 mmHg
